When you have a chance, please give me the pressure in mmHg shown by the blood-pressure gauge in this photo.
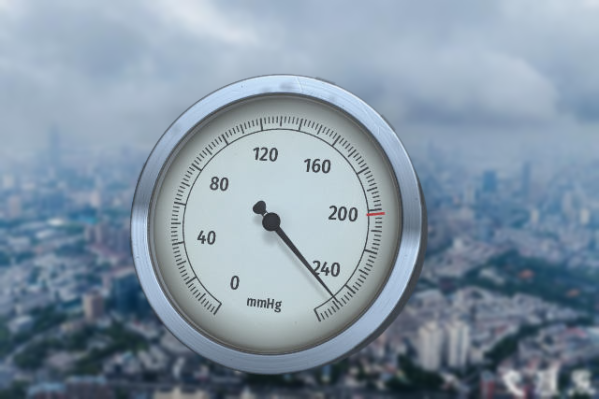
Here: 248 mmHg
